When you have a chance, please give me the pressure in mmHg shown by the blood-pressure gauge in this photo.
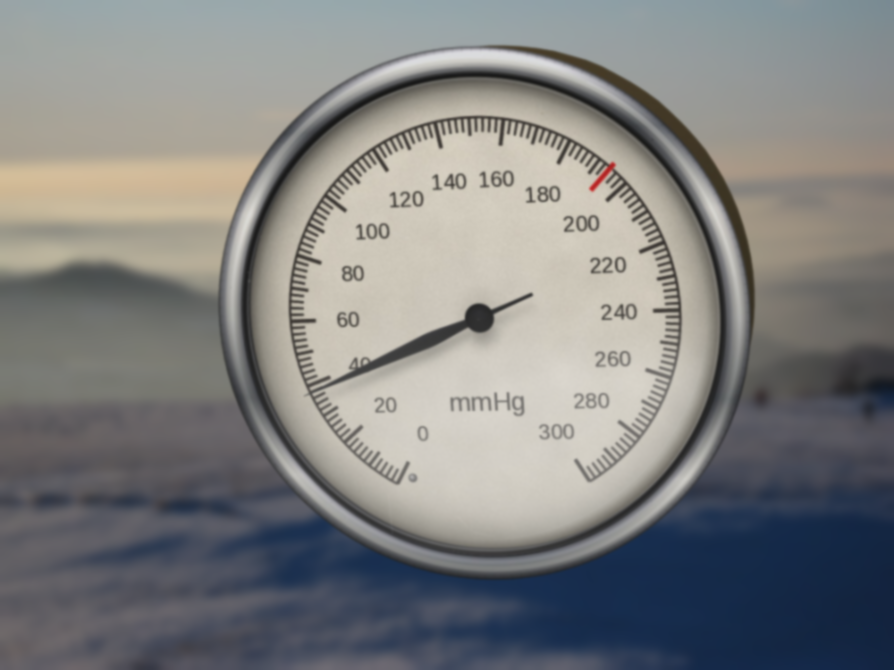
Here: 38 mmHg
